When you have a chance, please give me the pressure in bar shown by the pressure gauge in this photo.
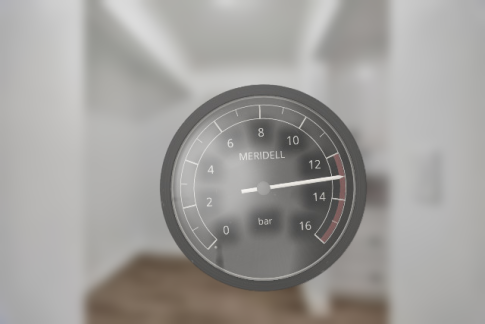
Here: 13 bar
